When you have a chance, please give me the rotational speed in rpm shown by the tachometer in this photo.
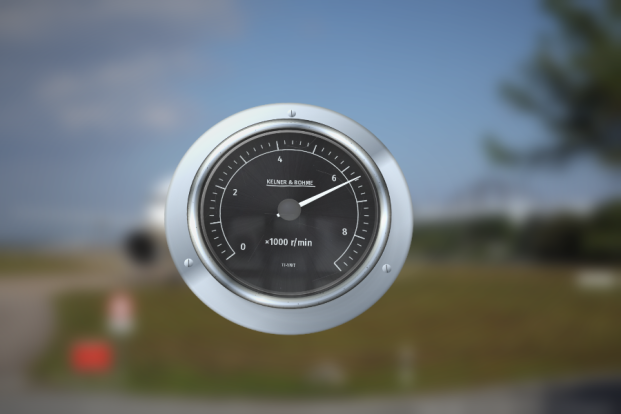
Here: 6400 rpm
